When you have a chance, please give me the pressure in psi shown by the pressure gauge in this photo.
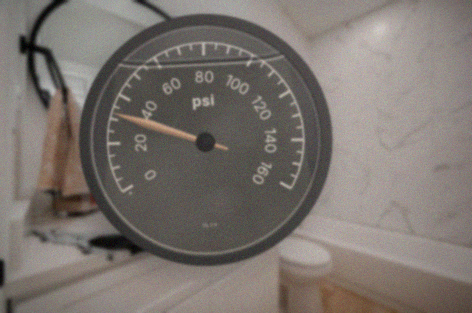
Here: 32.5 psi
